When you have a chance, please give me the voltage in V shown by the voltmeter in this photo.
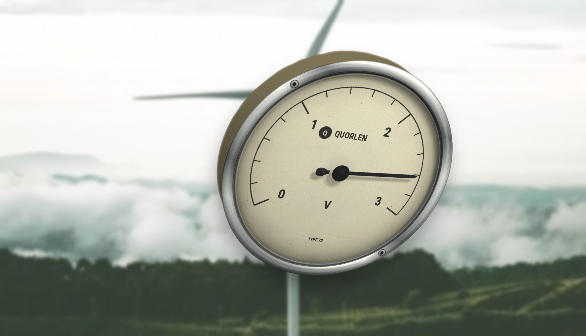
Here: 2.6 V
